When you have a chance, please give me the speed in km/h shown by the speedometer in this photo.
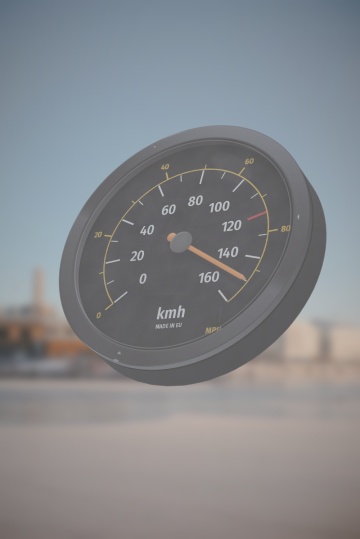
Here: 150 km/h
